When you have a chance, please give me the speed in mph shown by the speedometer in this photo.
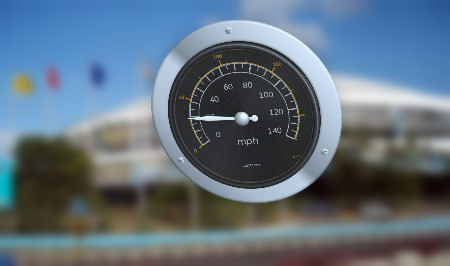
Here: 20 mph
